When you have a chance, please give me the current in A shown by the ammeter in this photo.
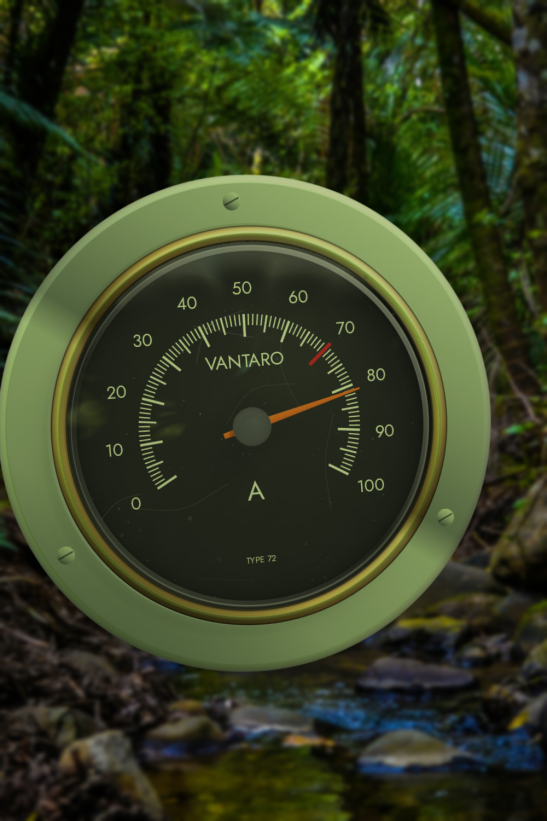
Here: 81 A
